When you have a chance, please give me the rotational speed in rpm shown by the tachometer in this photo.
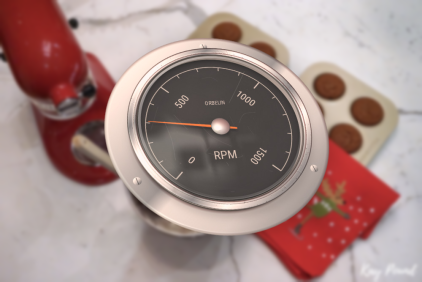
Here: 300 rpm
